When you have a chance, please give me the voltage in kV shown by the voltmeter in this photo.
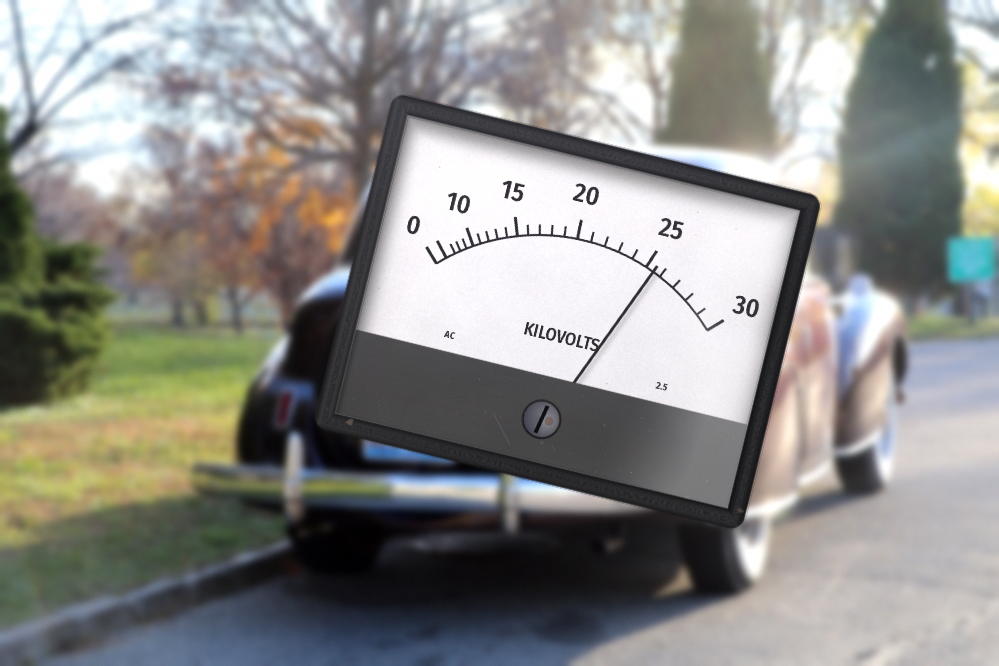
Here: 25.5 kV
